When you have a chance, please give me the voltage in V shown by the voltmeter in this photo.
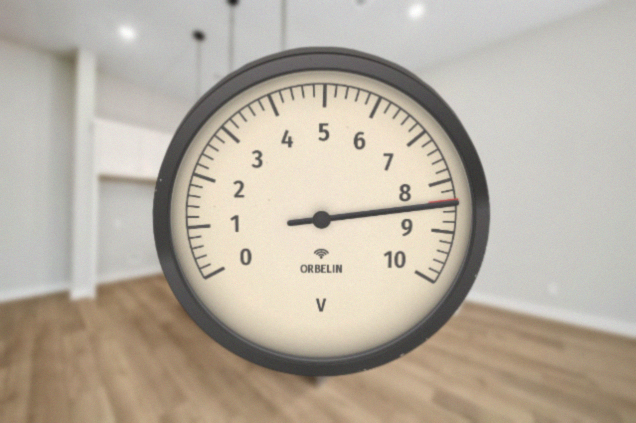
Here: 8.4 V
